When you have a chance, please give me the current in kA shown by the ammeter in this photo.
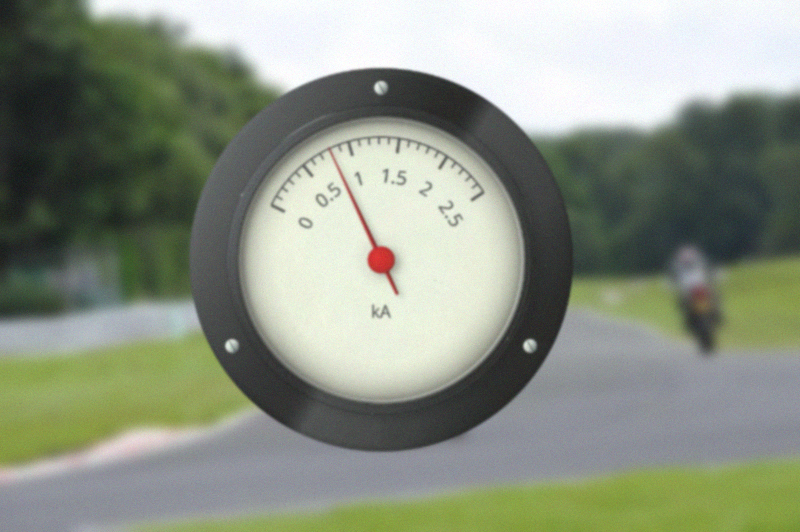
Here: 0.8 kA
